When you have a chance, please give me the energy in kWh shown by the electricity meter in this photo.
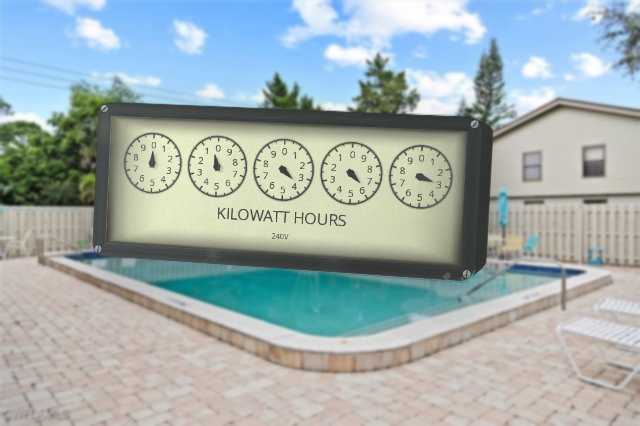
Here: 363 kWh
